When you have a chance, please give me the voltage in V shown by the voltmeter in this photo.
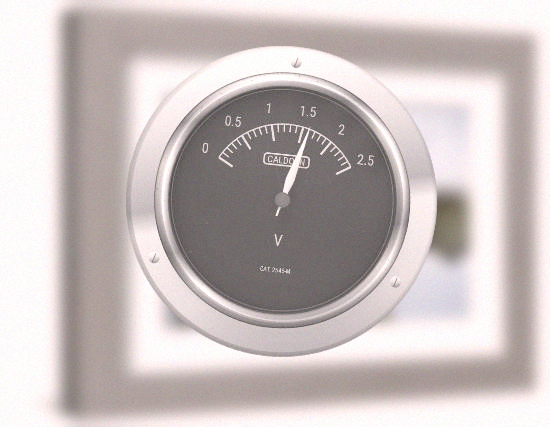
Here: 1.6 V
